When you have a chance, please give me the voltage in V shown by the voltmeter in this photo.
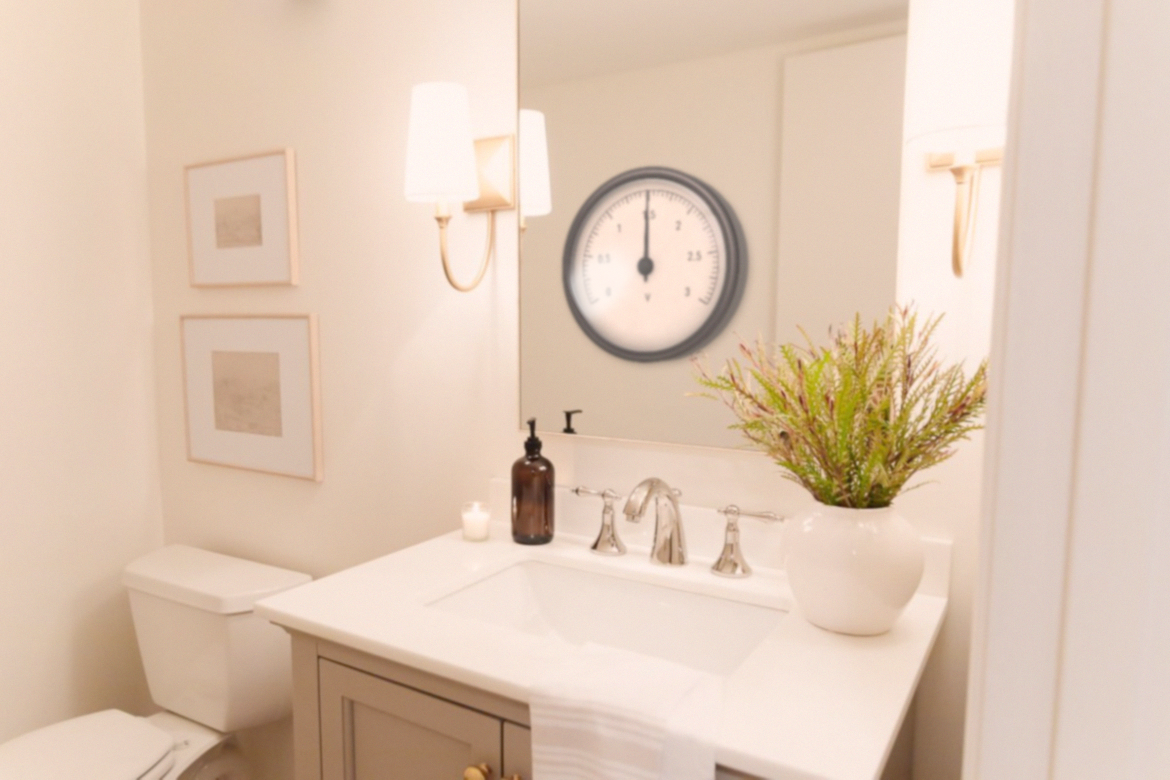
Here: 1.5 V
